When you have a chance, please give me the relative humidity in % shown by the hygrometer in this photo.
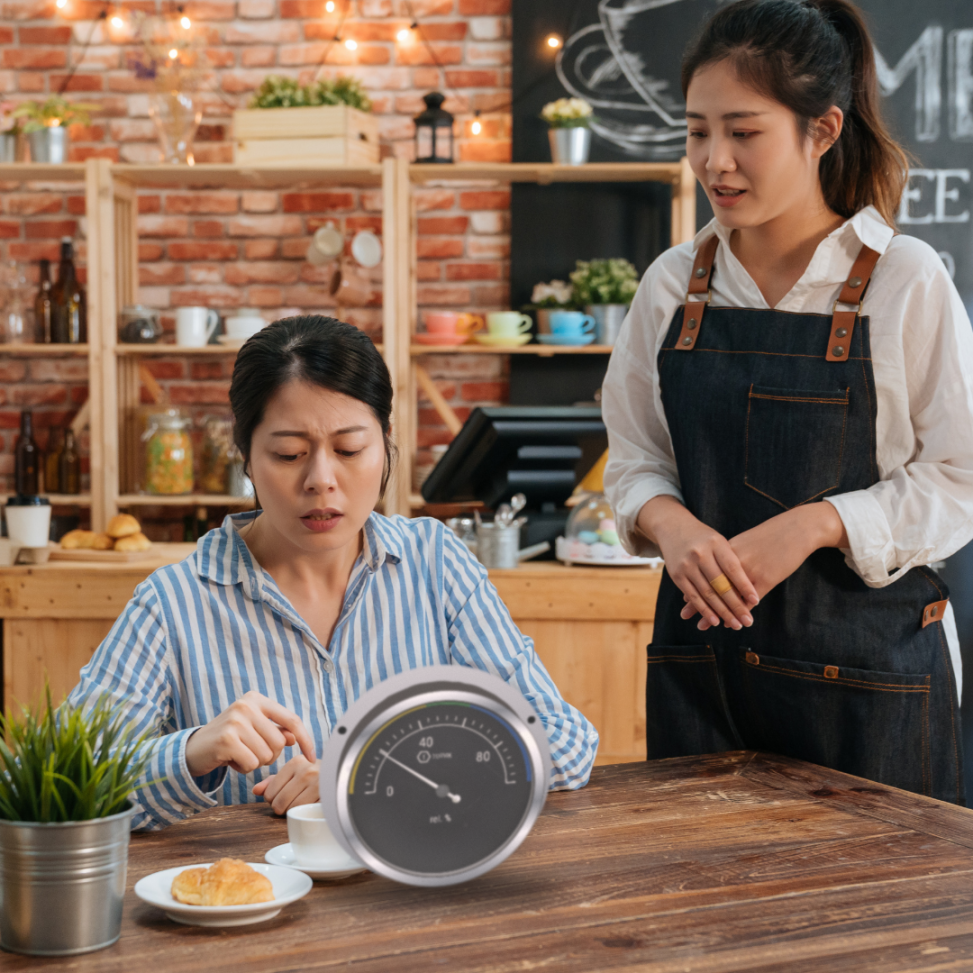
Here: 20 %
